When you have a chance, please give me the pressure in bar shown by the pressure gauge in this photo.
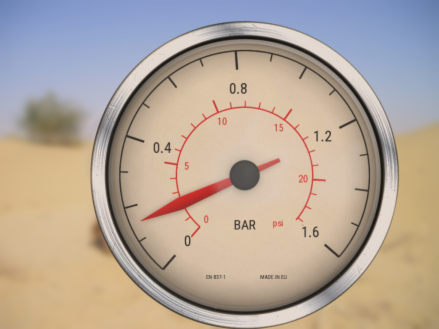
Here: 0.15 bar
